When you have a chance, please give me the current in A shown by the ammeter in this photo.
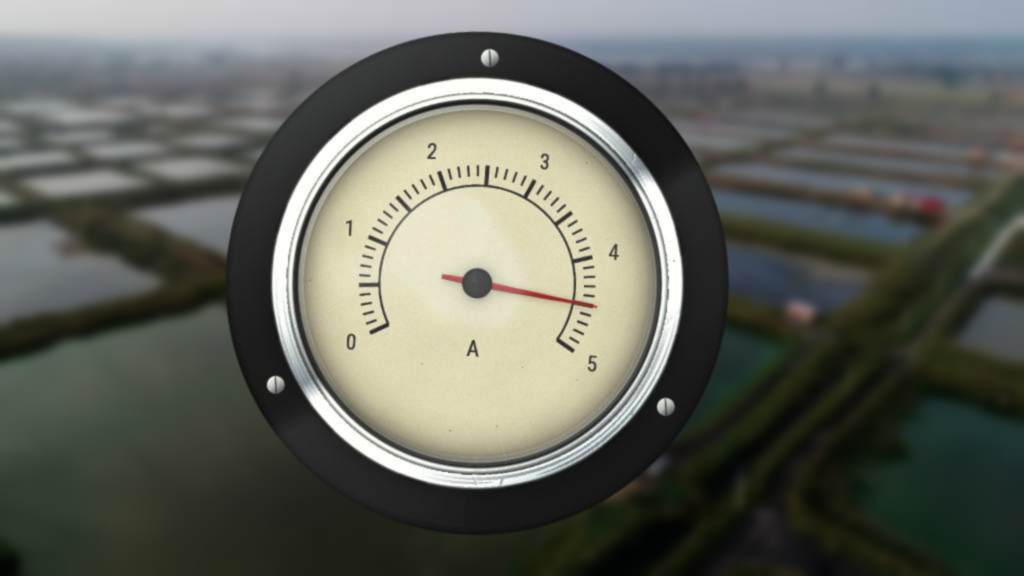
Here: 4.5 A
